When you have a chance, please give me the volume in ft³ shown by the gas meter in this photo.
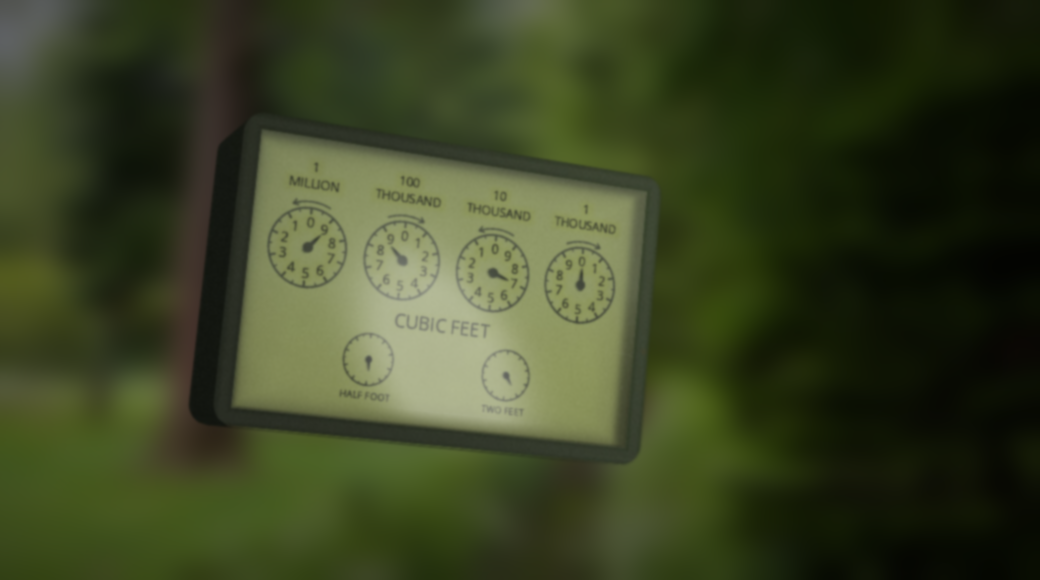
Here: 887000 ft³
